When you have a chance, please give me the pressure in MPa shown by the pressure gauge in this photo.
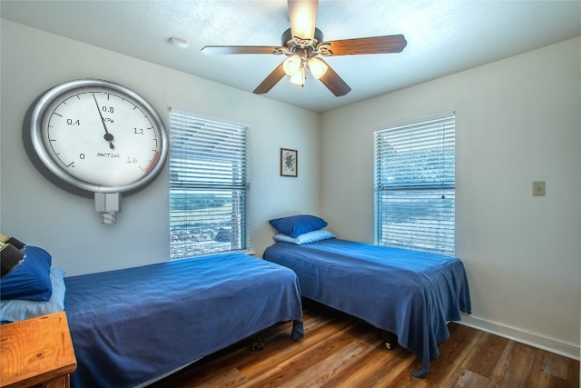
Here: 0.7 MPa
